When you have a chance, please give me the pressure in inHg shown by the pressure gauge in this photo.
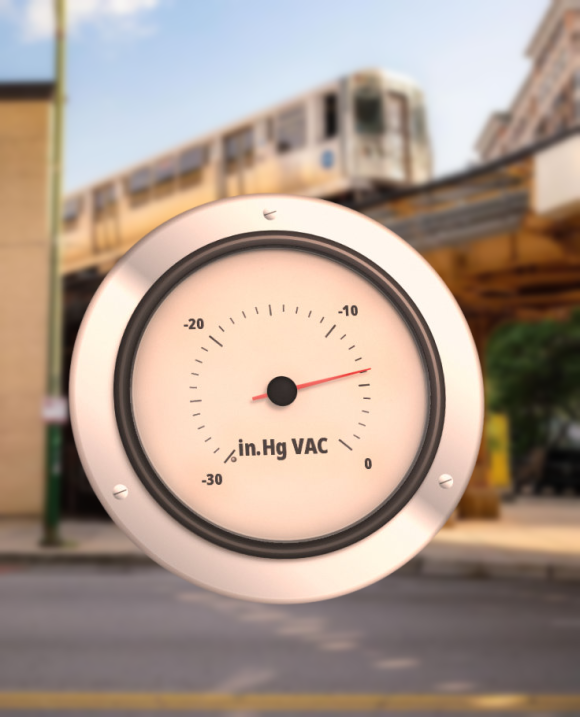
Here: -6 inHg
